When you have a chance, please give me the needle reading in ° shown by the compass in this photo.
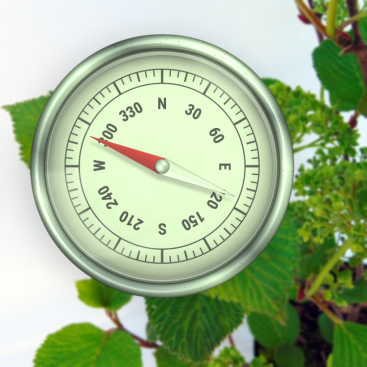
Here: 292.5 °
